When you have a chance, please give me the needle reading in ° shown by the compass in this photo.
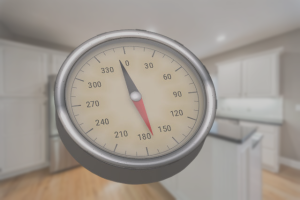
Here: 170 °
